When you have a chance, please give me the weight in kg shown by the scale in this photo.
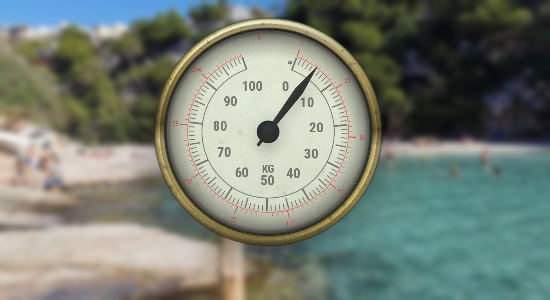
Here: 5 kg
